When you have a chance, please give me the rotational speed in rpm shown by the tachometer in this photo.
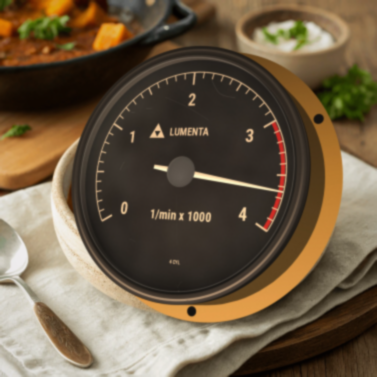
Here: 3650 rpm
